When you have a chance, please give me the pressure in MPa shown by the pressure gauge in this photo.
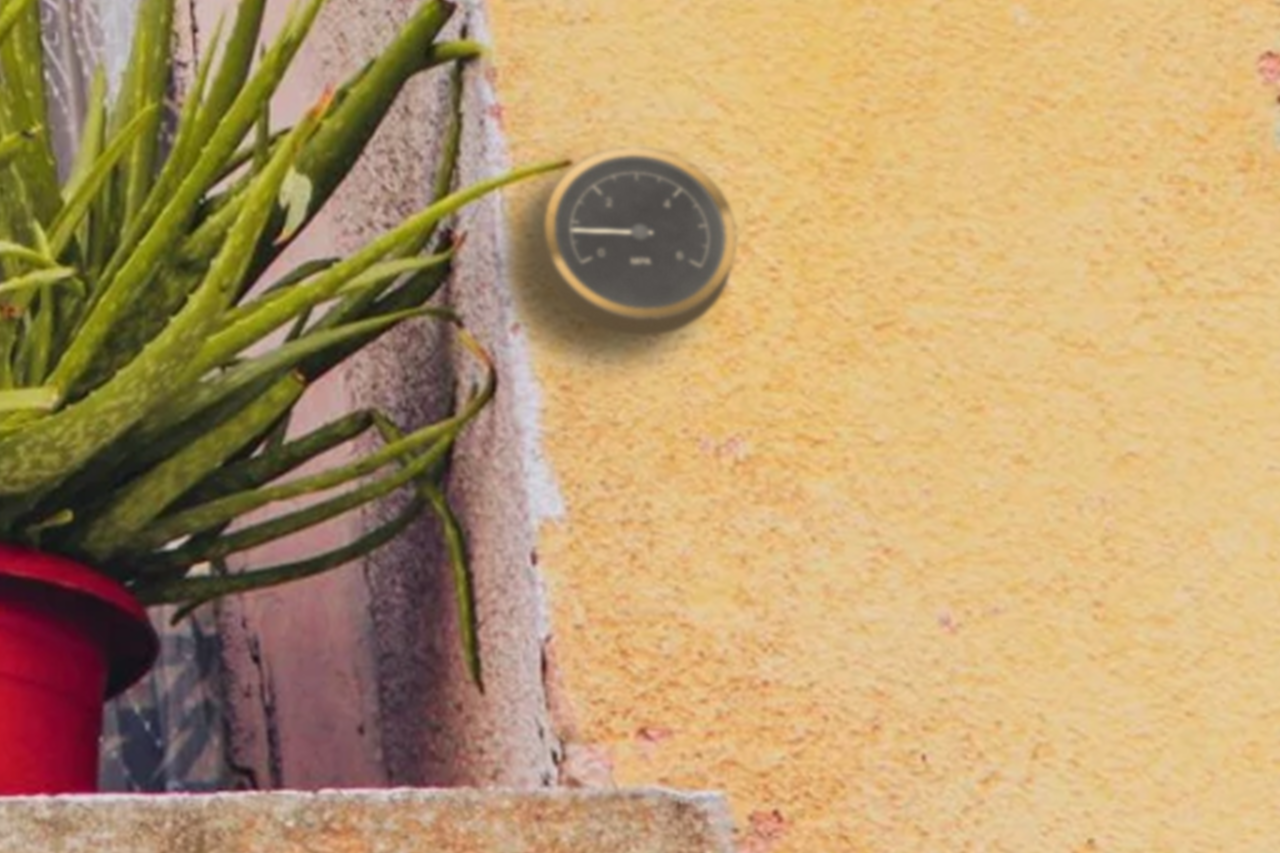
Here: 0.75 MPa
